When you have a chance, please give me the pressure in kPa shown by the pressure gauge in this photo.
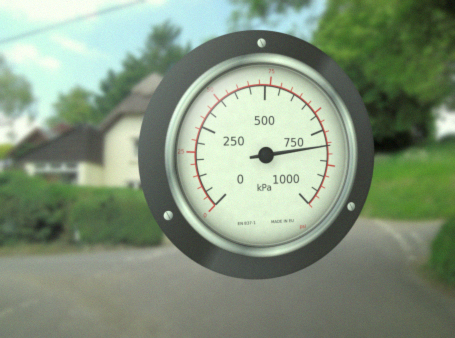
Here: 800 kPa
